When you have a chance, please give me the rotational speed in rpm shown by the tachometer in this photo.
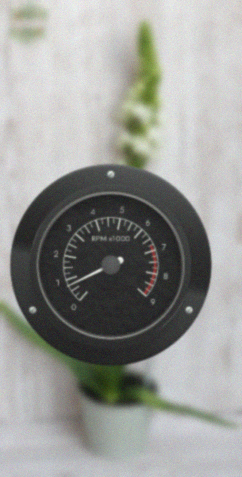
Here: 750 rpm
